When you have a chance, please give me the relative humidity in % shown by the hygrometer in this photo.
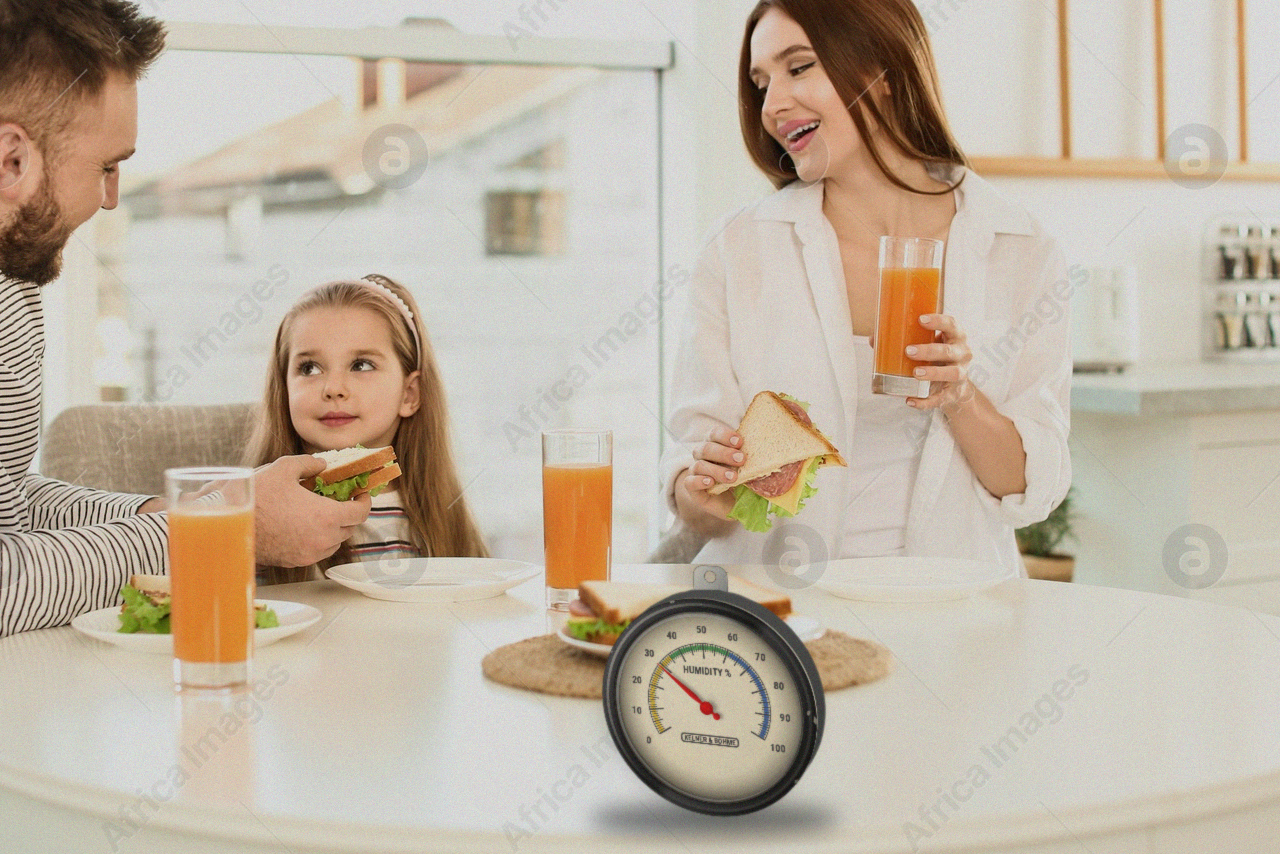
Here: 30 %
